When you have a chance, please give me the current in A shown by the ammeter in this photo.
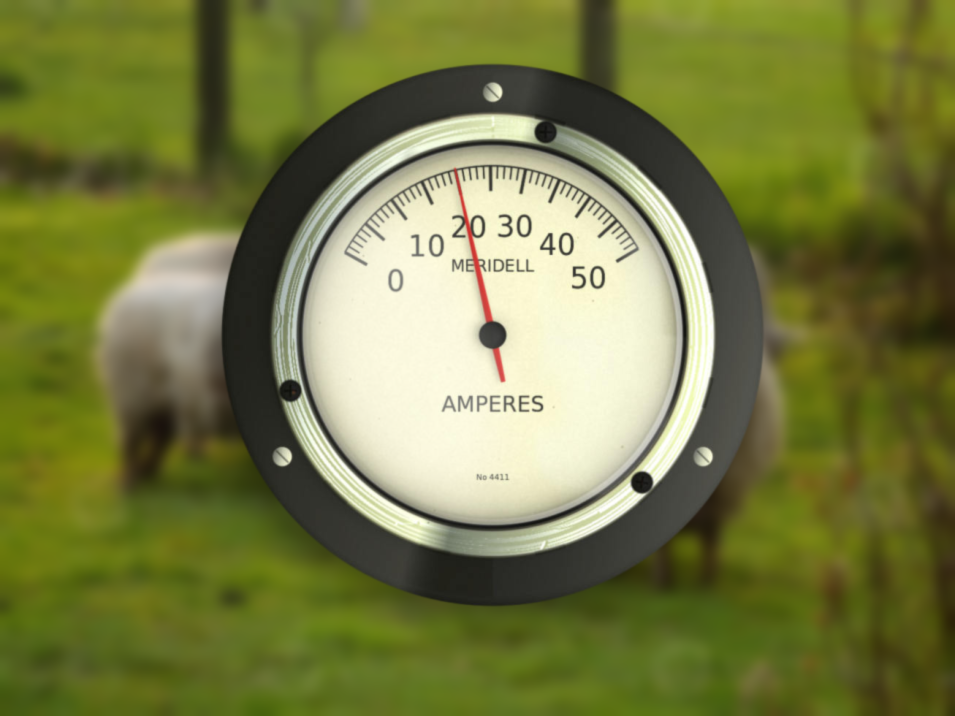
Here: 20 A
